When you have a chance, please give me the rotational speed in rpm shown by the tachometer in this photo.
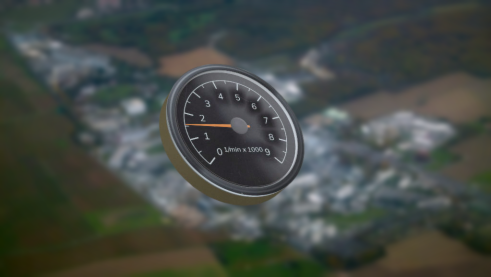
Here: 1500 rpm
